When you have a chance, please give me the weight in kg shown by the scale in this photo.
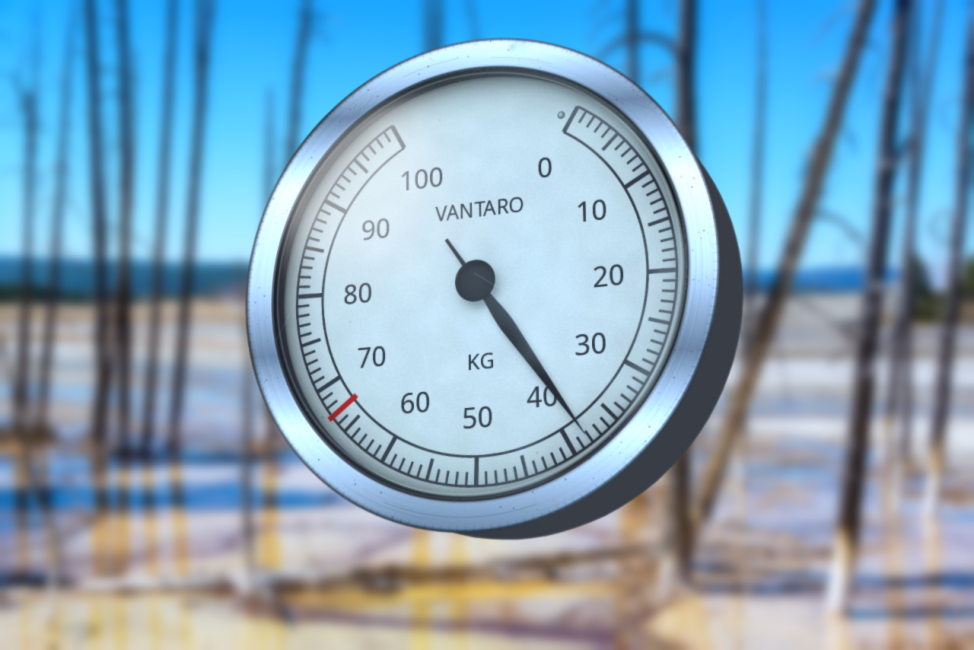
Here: 38 kg
